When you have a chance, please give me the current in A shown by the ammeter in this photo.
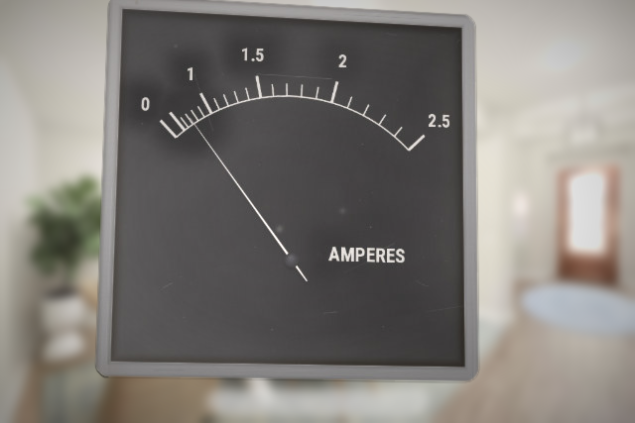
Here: 0.7 A
